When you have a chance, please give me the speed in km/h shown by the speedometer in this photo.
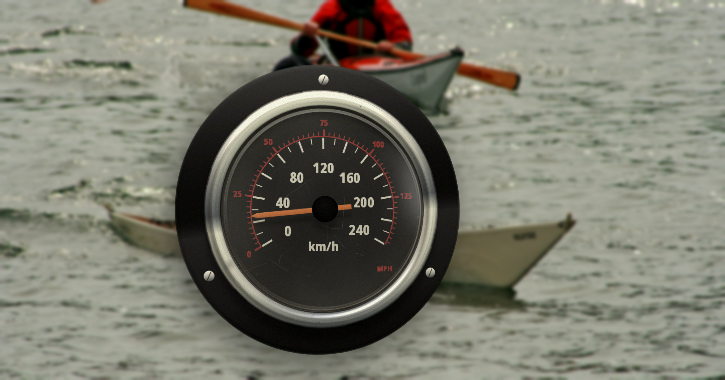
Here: 25 km/h
